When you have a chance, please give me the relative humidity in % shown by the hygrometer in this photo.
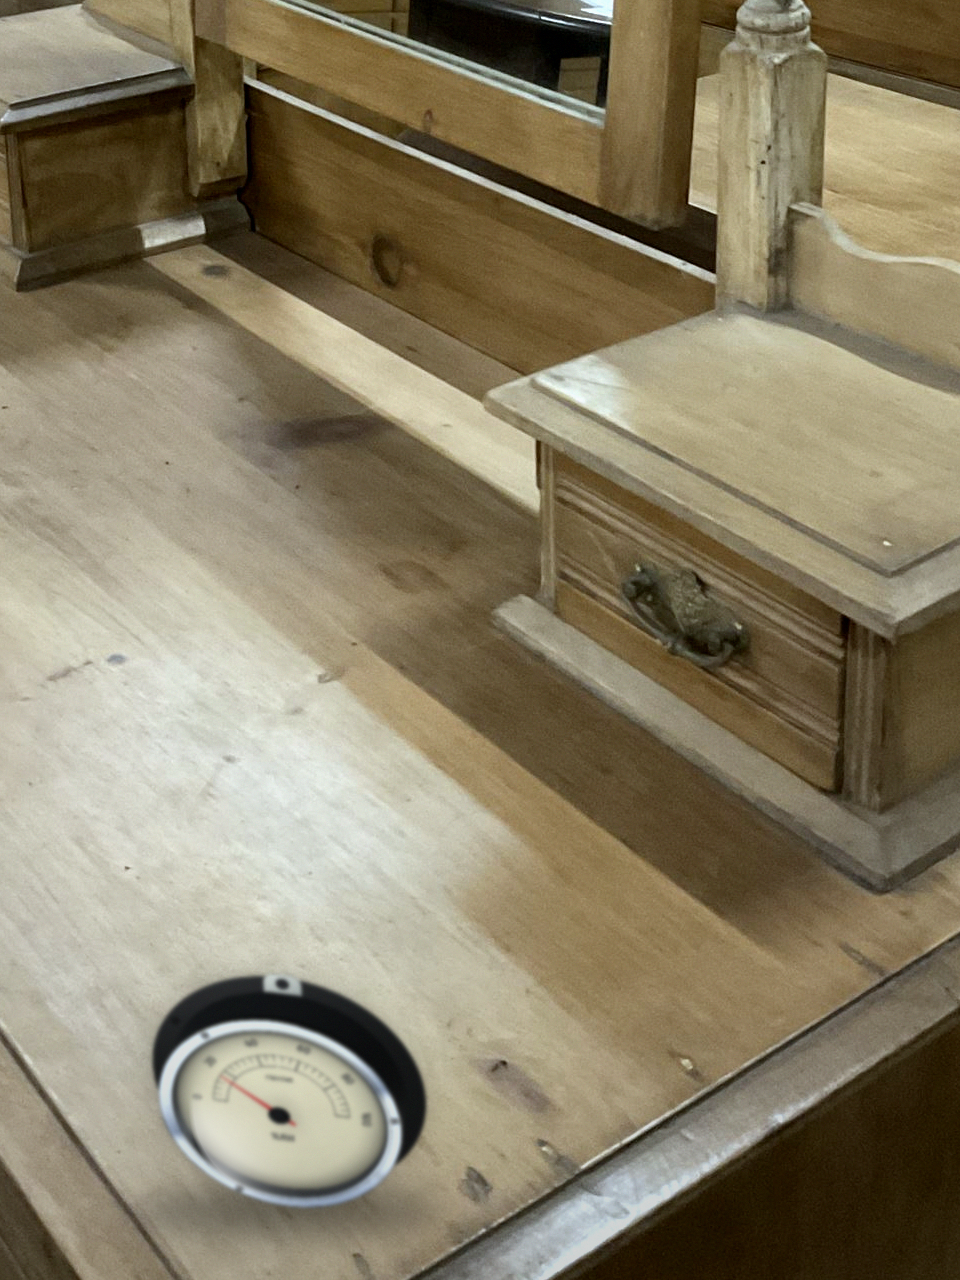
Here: 20 %
